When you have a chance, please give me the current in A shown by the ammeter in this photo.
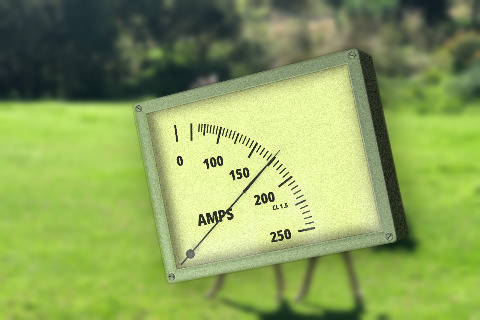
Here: 175 A
